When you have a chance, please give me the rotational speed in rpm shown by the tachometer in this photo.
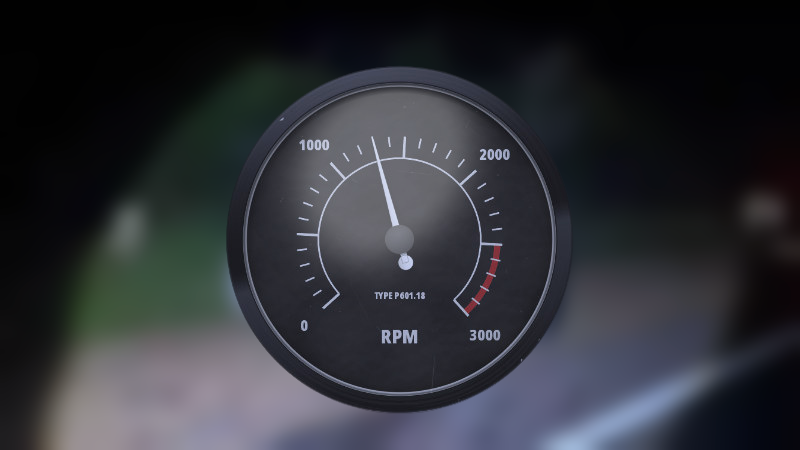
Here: 1300 rpm
